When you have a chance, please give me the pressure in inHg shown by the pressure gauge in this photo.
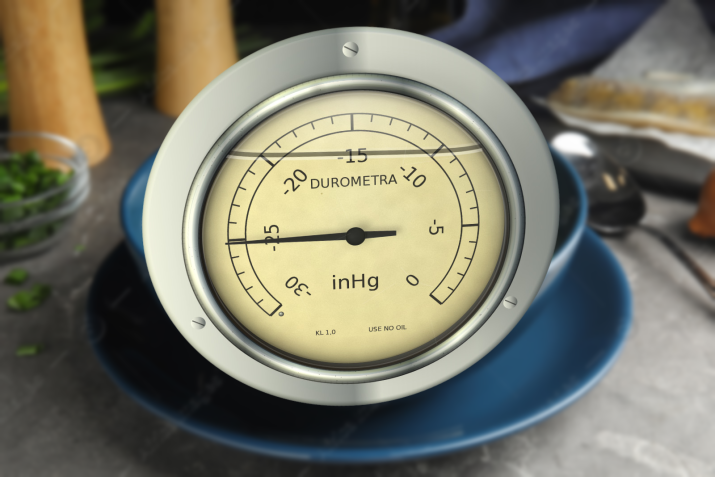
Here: -25 inHg
